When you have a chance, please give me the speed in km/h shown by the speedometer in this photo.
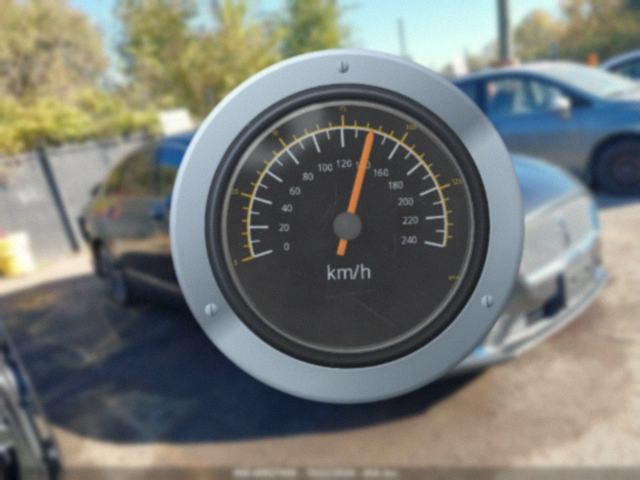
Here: 140 km/h
